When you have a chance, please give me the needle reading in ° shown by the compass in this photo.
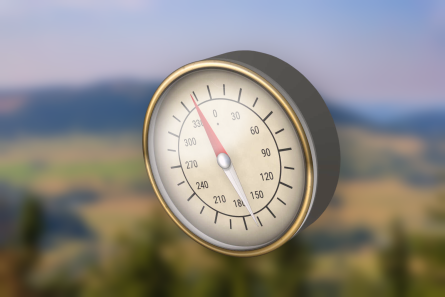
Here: 345 °
